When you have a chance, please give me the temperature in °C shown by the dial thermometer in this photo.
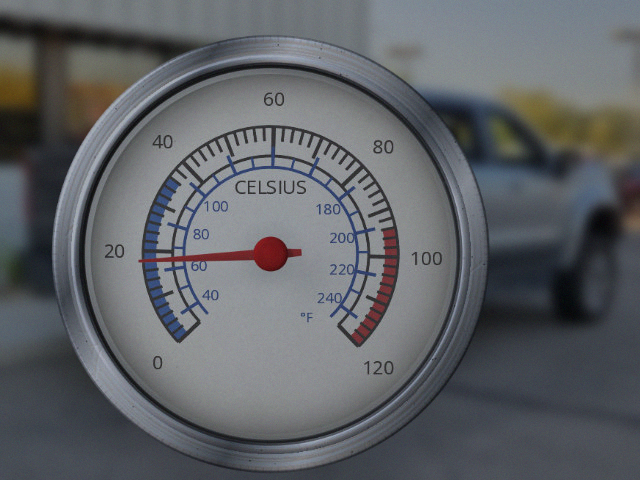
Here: 18 °C
